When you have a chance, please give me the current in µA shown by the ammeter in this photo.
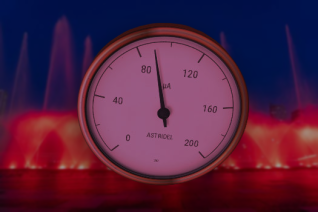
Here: 90 µA
